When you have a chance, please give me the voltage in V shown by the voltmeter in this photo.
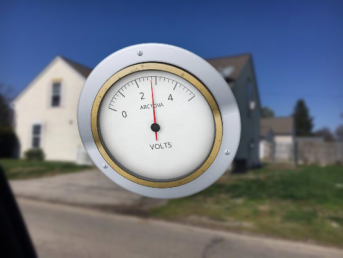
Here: 2.8 V
